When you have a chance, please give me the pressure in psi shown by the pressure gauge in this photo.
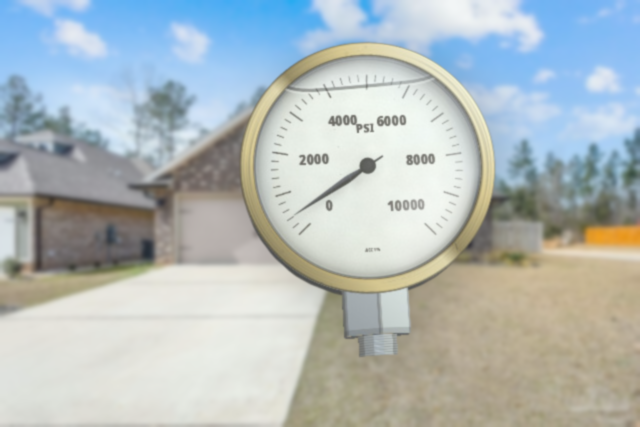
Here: 400 psi
